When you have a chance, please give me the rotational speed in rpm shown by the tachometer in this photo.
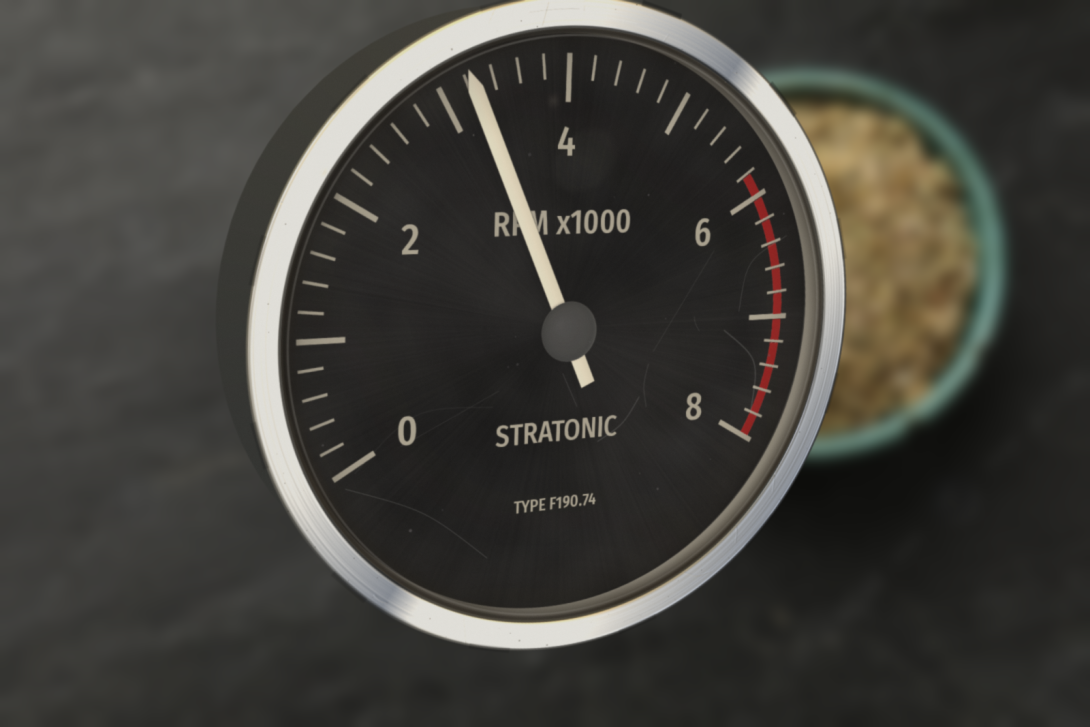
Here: 3200 rpm
